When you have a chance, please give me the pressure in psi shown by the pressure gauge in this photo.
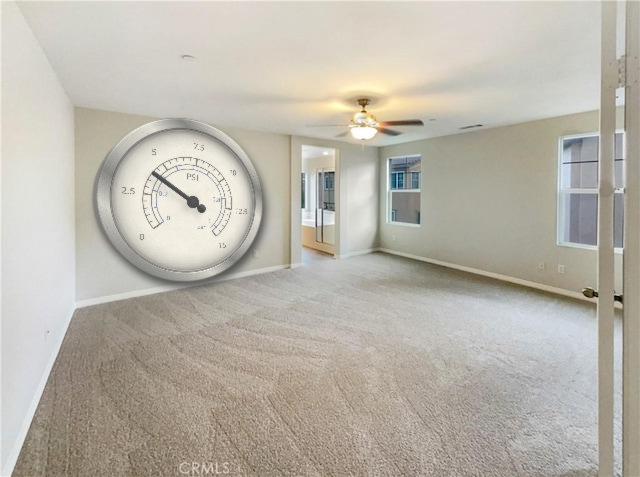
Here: 4 psi
